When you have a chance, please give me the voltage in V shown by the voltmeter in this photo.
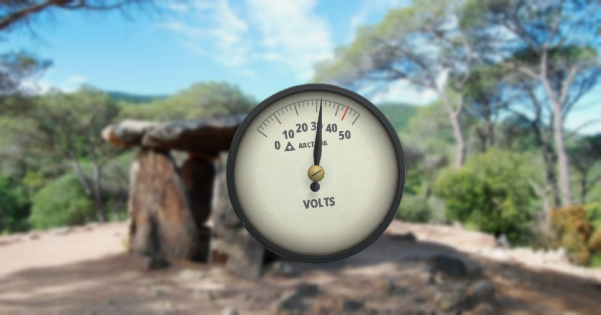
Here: 32 V
